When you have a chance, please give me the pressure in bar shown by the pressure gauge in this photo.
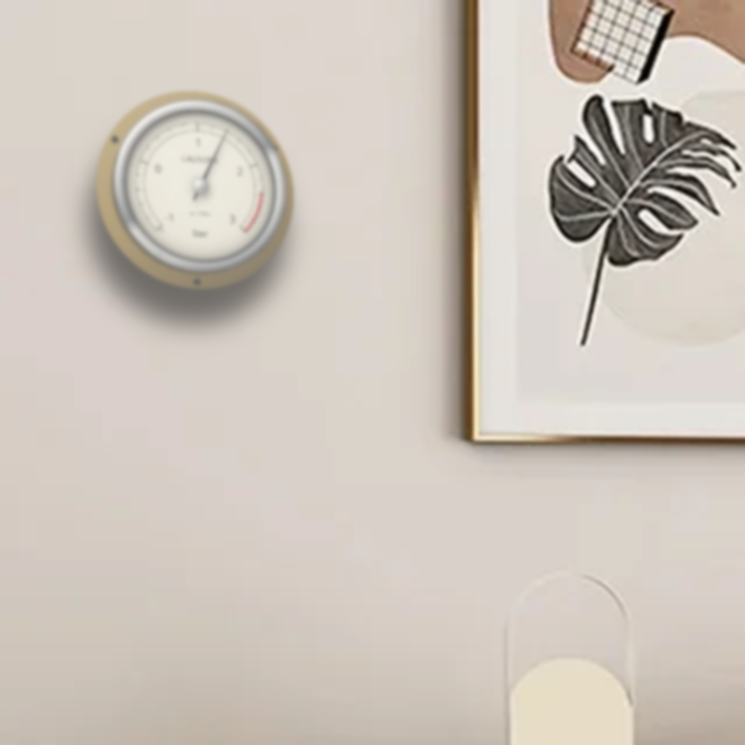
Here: 1.4 bar
